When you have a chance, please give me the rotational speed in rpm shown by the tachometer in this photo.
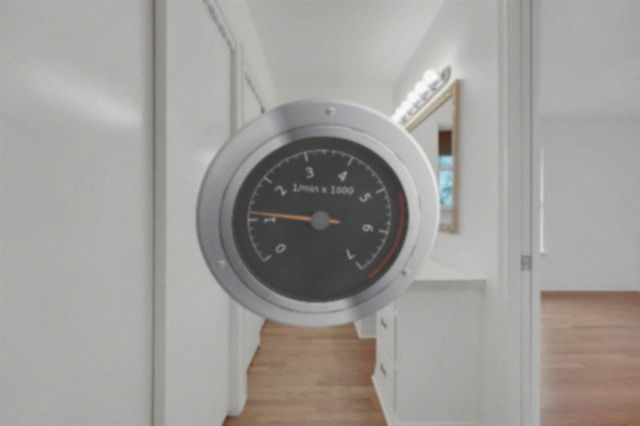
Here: 1200 rpm
